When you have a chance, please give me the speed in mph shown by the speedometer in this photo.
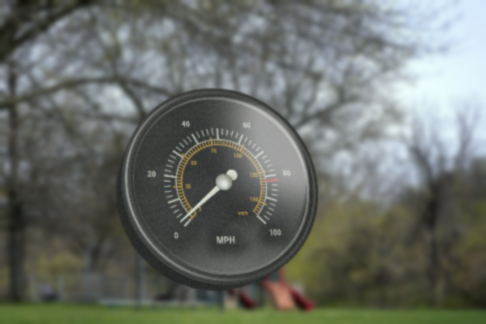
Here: 2 mph
